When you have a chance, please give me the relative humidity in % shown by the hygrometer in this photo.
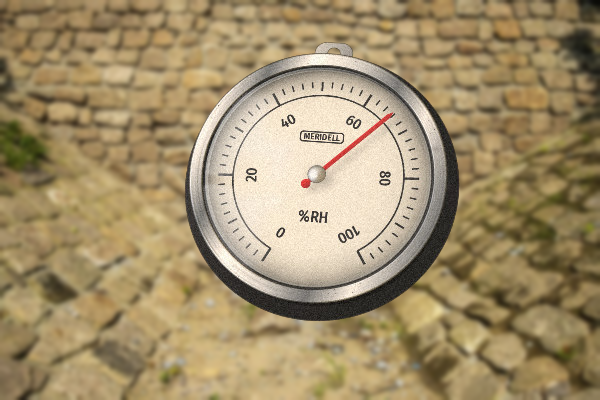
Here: 66 %
